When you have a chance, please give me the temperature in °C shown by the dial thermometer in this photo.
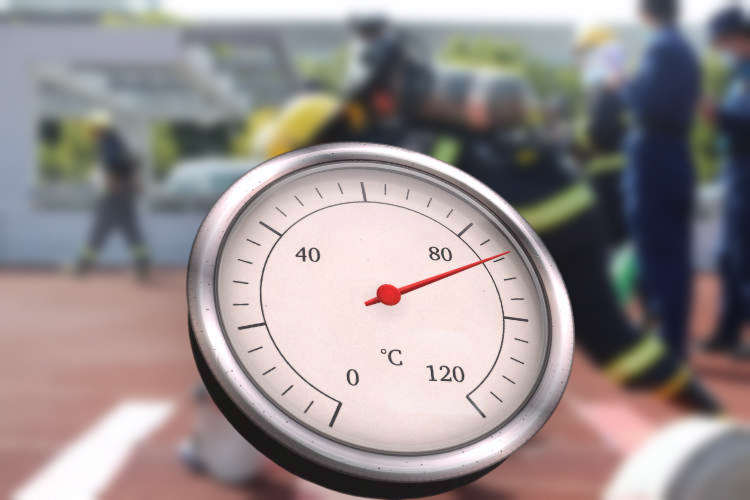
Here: 88 °C
